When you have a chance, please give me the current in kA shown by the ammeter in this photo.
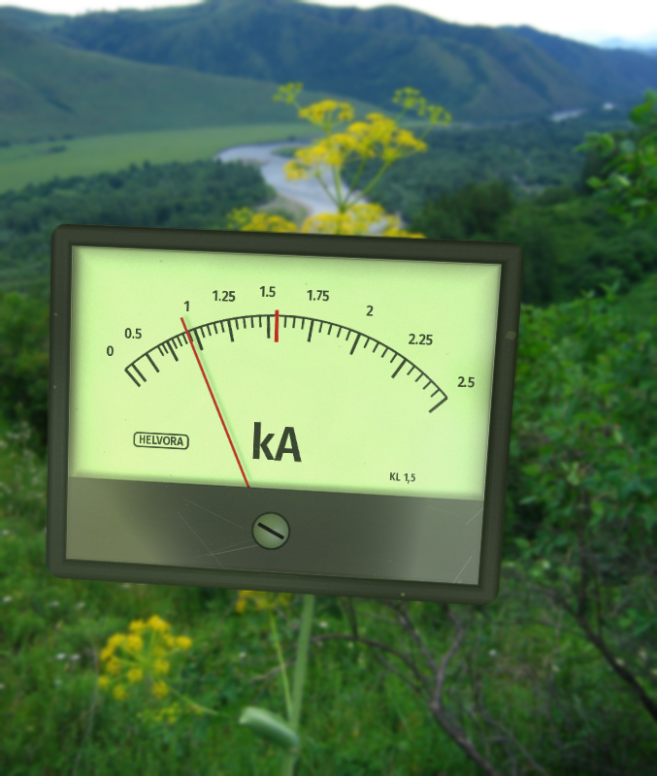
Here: 0.95 kA
